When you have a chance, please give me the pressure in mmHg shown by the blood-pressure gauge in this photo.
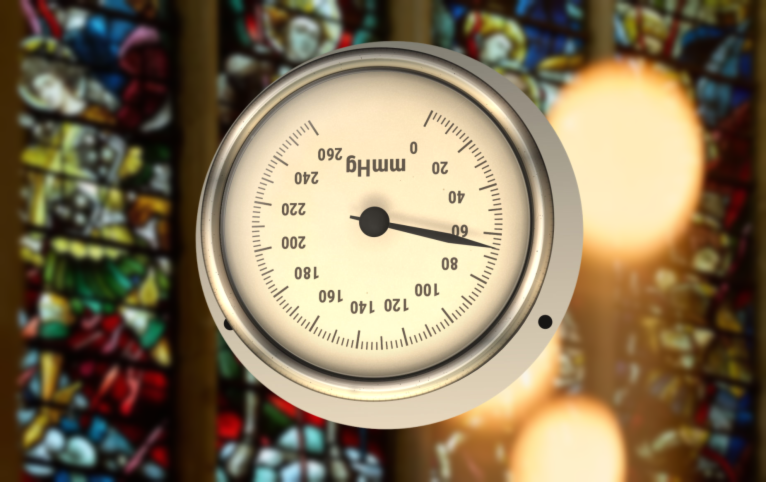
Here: 66 mmHg
